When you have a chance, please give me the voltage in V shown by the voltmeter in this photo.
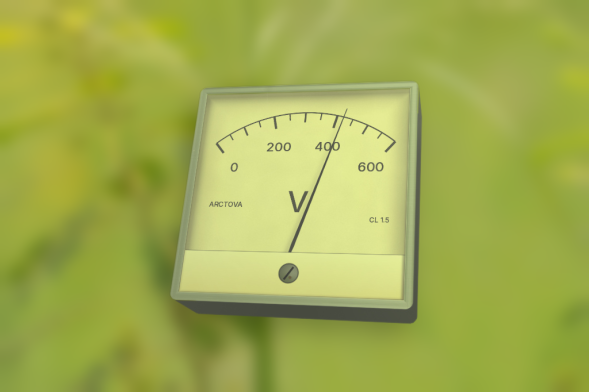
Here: 425 V
